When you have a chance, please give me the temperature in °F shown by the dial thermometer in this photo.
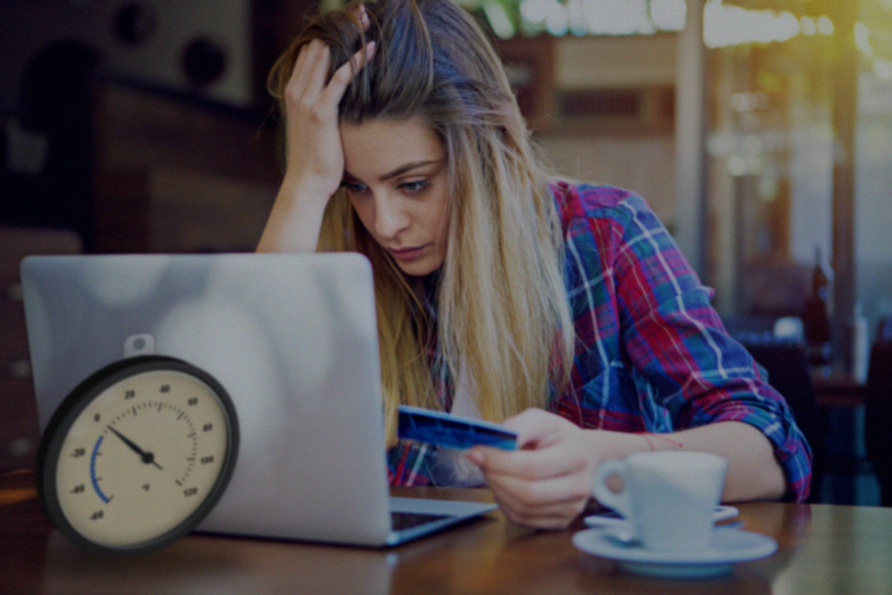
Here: 0 °F
